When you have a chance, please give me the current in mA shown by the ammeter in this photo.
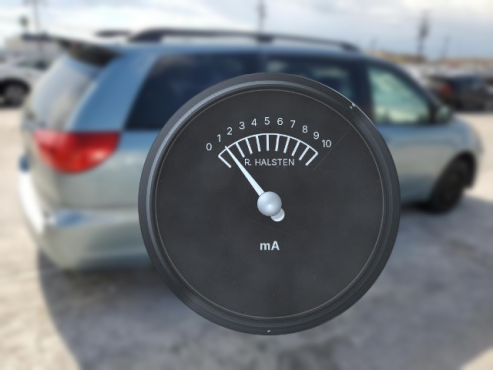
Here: 1 mA
